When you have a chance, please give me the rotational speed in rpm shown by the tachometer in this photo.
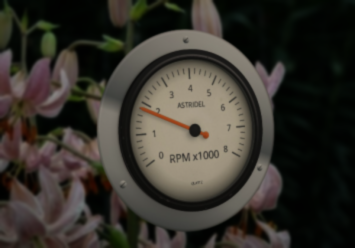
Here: 1800 rpm
